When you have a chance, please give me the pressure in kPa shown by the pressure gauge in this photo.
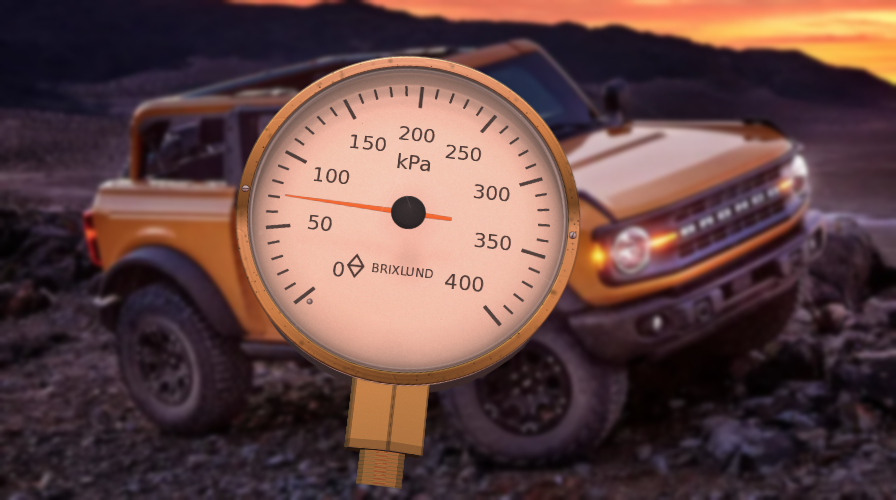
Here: 70 kPa
